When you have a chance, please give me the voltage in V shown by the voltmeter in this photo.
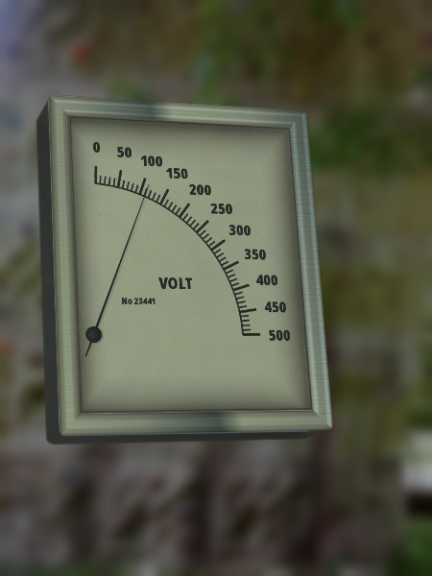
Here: 110 V
